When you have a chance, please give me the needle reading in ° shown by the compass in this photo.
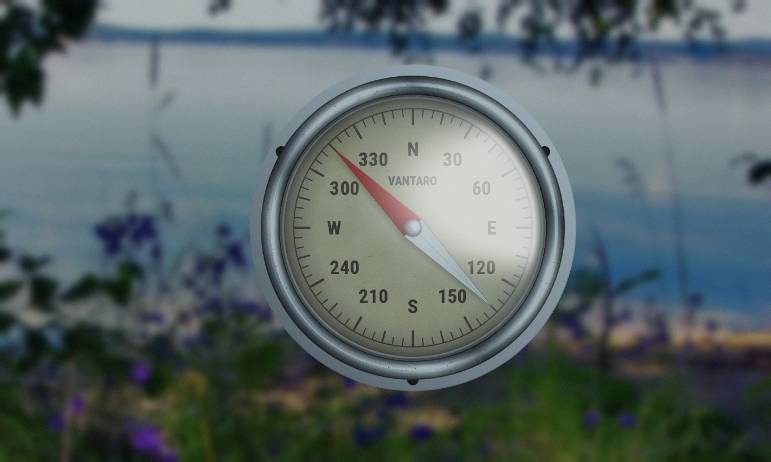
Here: 315 °
